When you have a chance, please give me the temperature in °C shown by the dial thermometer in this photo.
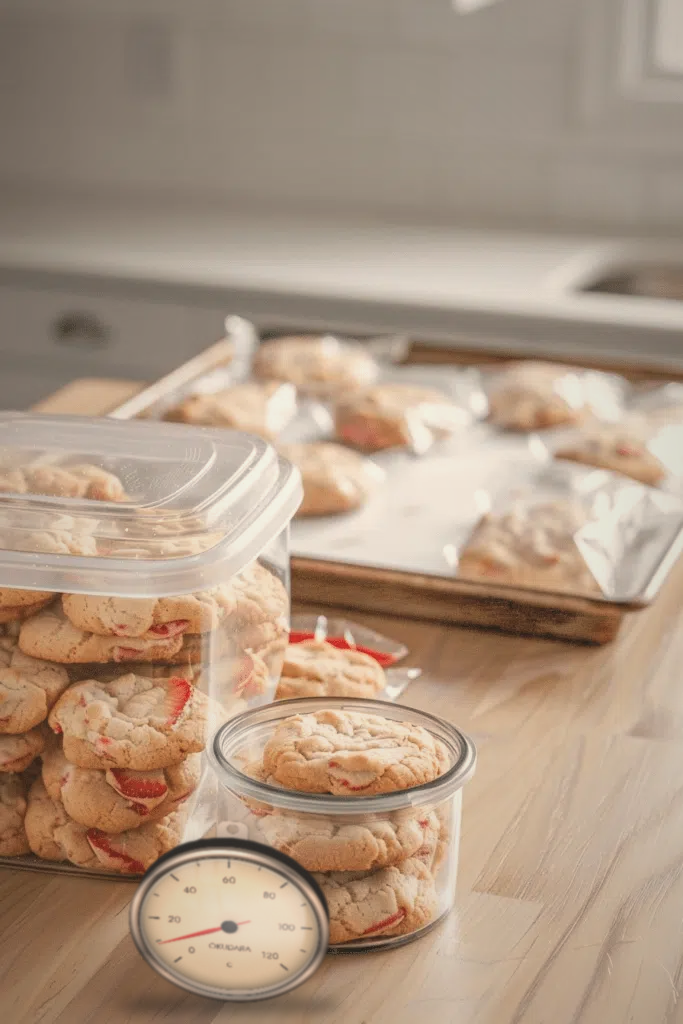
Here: 10 °C
